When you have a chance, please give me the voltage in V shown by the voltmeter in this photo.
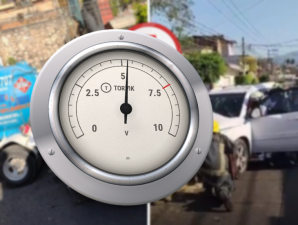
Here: 5.25 V
